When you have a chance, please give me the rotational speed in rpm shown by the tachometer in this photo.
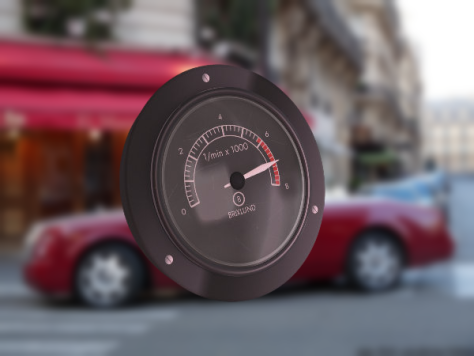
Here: 7000 rpm
